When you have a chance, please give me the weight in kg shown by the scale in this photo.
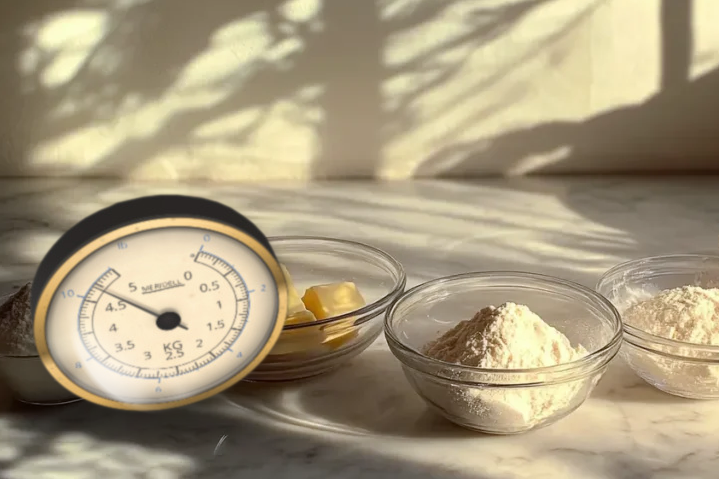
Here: 4.75 kg
